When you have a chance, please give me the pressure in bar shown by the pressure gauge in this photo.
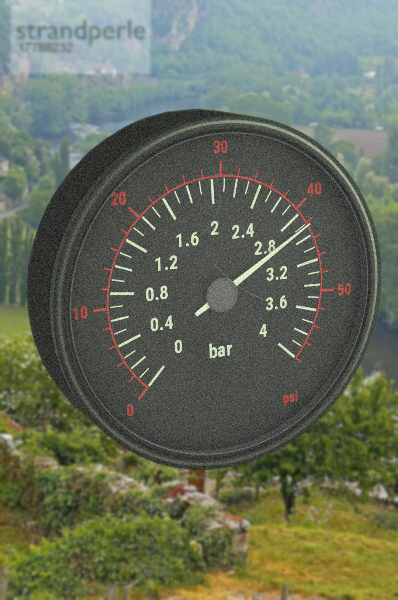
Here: 2.9 bar
